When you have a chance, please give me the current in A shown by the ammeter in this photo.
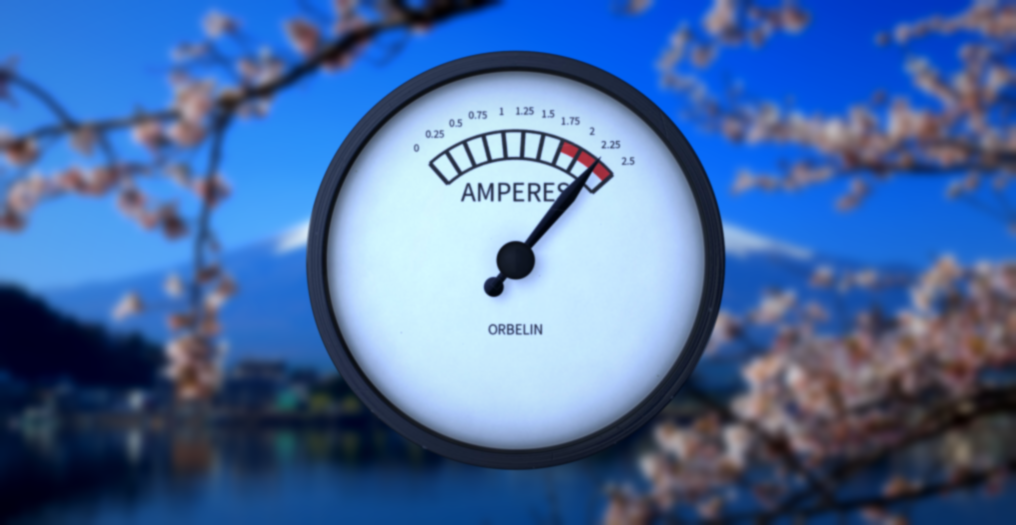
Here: 2.25 A
